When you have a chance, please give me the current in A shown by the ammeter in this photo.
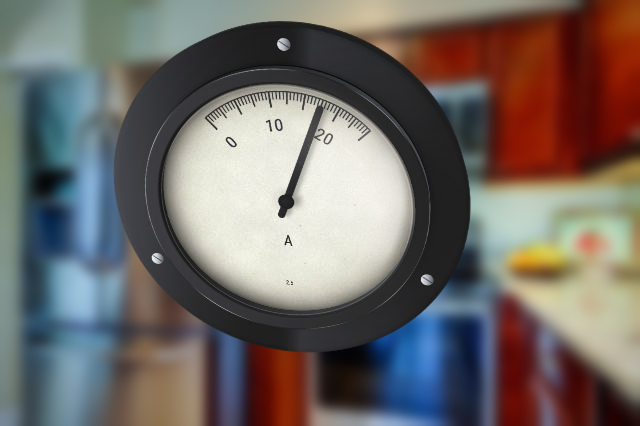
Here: 17.5 A
